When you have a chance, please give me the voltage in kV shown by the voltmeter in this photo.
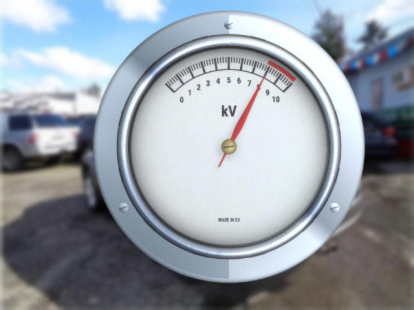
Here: 8 kV
